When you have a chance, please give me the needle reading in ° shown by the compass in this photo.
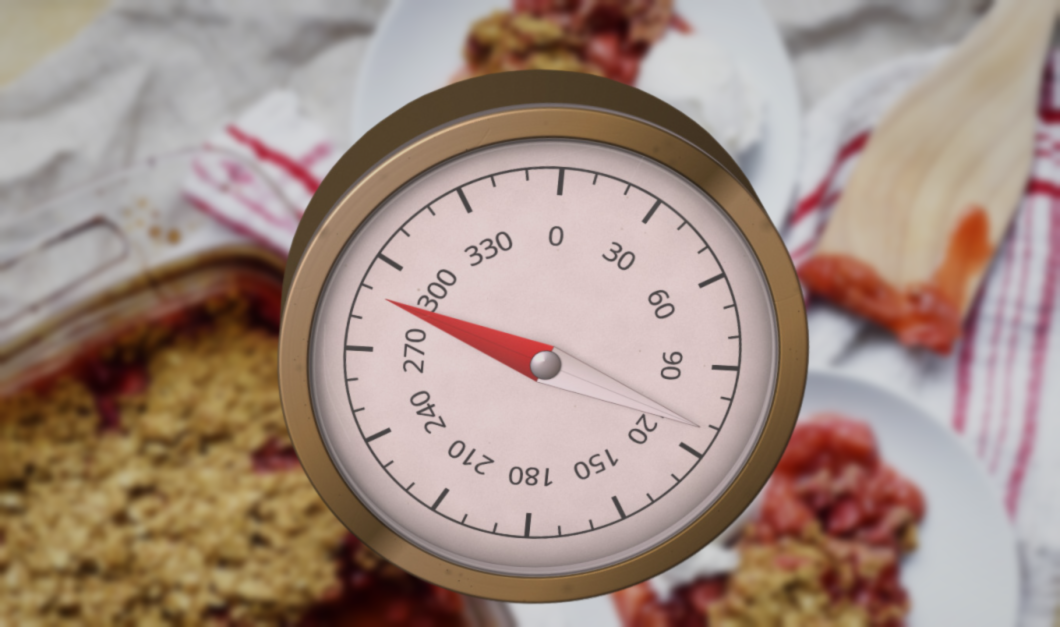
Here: 290 °
